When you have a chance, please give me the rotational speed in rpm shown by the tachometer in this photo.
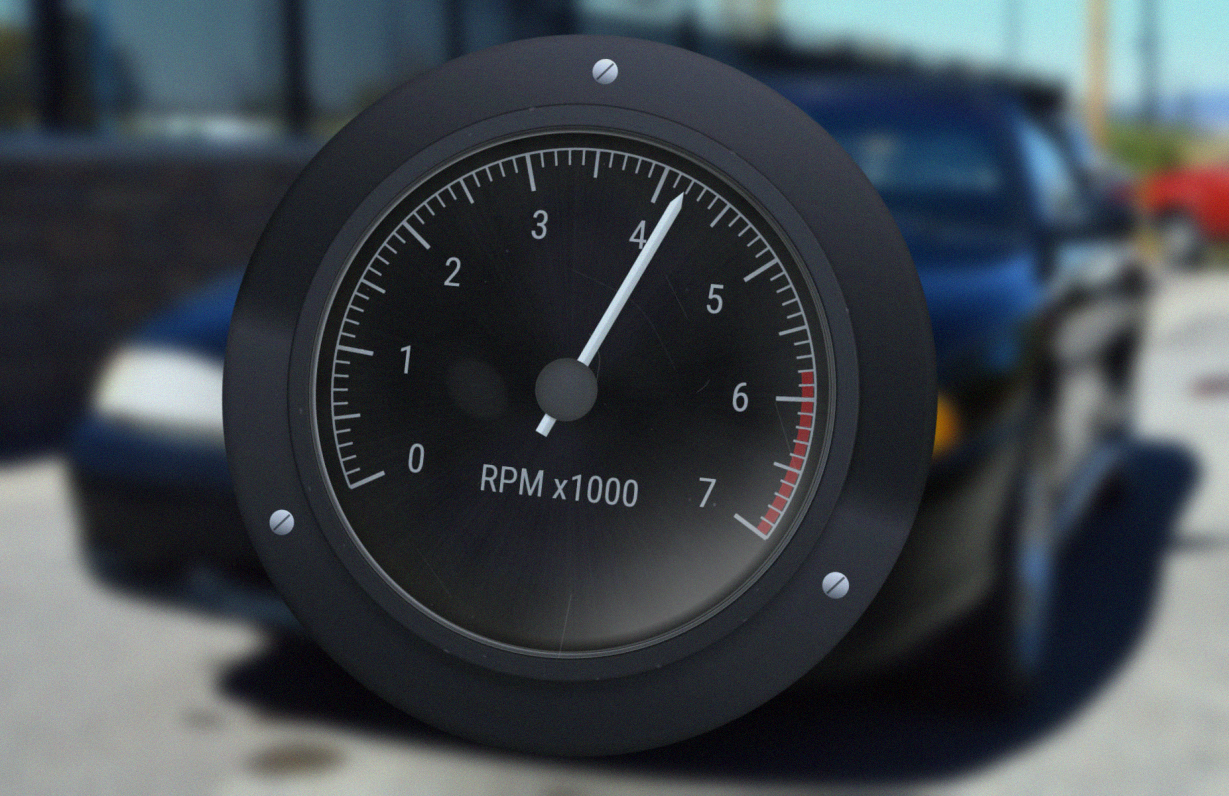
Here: 4200 rpm
